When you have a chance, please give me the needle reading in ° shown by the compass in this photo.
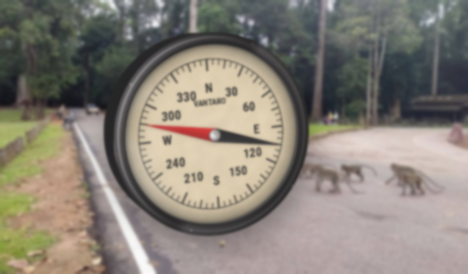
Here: 285 °
